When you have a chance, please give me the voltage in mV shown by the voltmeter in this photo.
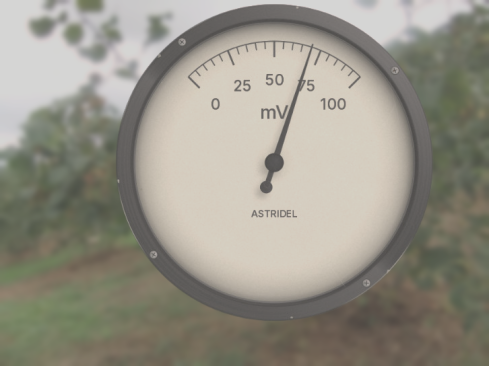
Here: 70 mV
